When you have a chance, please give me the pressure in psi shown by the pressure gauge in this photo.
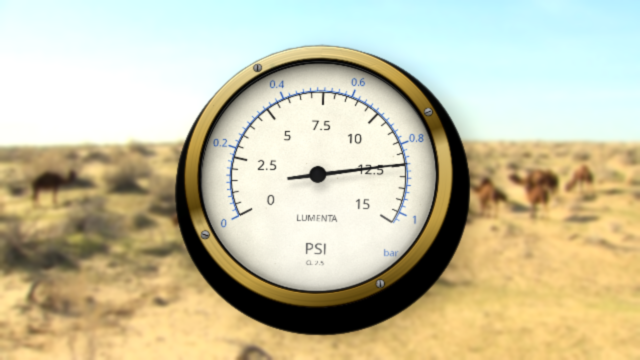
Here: 12.5 psi
